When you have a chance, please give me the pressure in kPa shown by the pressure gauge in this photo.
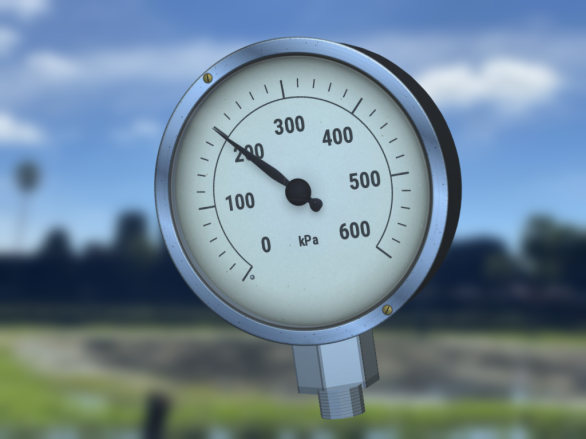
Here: 200 kPa
